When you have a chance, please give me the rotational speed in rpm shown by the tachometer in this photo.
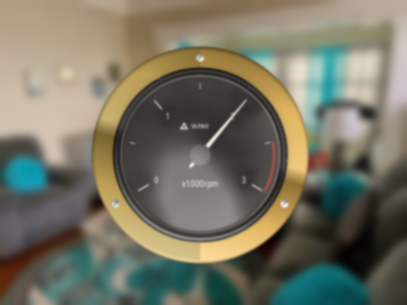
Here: 2000 rpm
